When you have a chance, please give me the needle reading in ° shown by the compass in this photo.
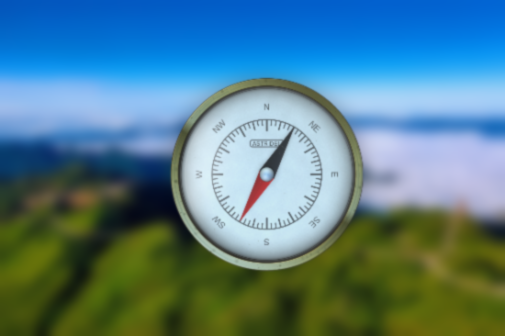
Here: 210 °
